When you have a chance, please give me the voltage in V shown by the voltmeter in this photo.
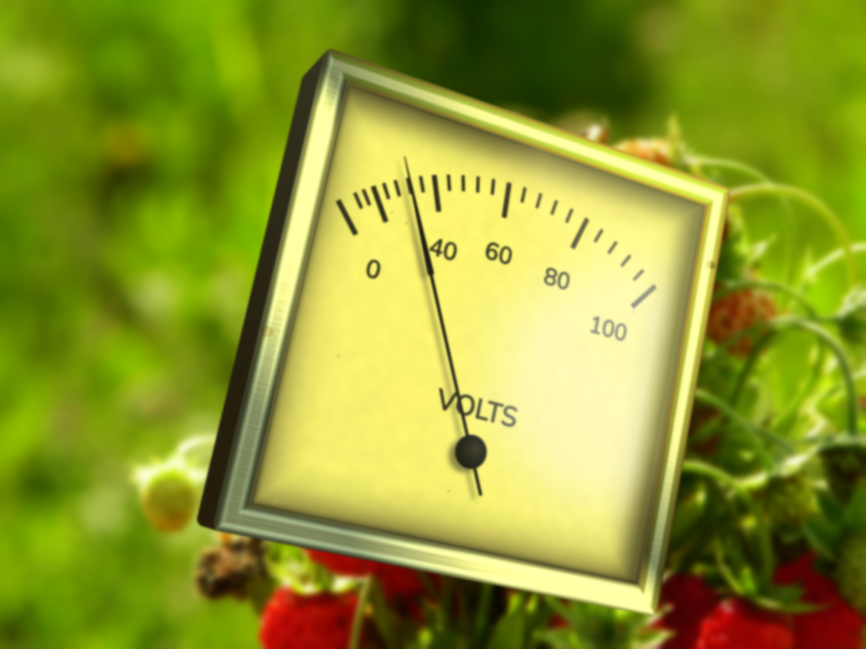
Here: 32 V
